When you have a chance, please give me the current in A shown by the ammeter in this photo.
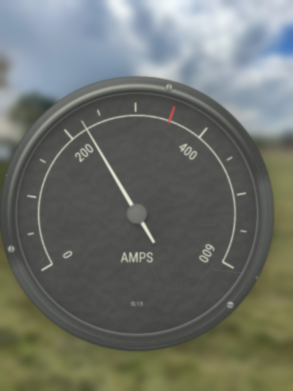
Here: 225 A
